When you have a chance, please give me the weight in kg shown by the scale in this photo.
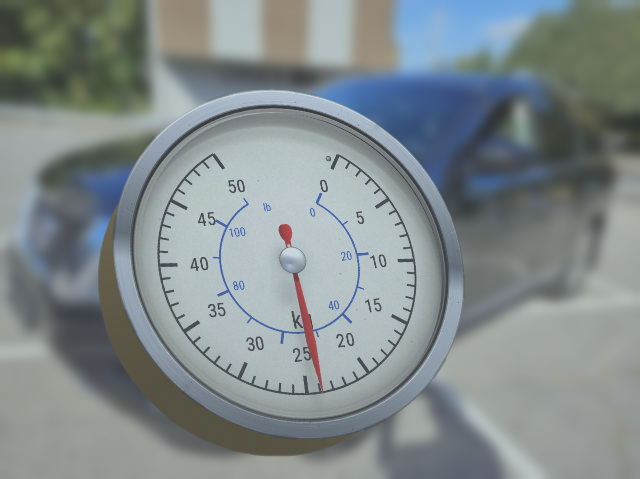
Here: 24 kg
